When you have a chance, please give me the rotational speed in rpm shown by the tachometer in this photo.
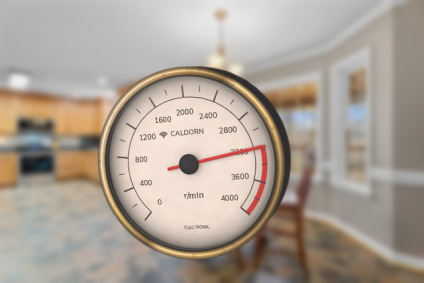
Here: 3200 rpm
